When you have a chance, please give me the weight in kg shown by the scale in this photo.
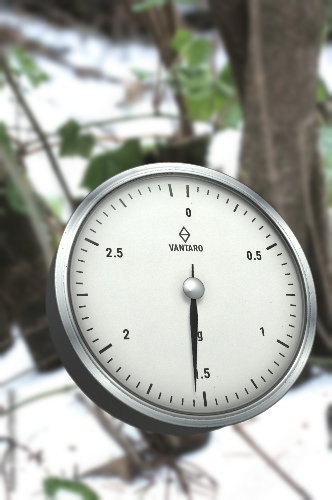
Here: 1.55 kg
